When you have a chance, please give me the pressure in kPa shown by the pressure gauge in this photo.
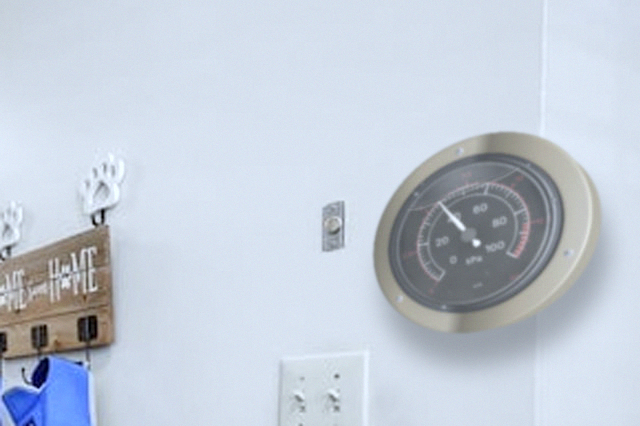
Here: 40 kPa
